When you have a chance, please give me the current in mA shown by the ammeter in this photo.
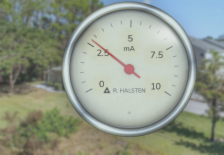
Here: 2.75 mA
